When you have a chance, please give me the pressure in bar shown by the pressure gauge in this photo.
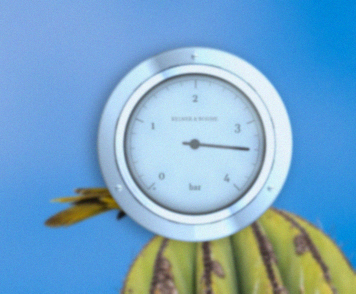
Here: 3.4 bar
